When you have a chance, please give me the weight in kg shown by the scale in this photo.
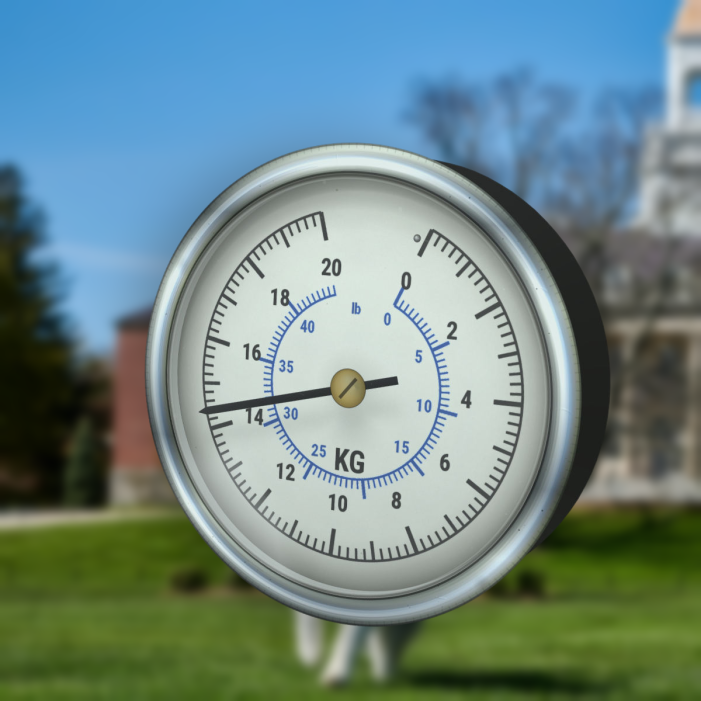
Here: 14.4 kg
